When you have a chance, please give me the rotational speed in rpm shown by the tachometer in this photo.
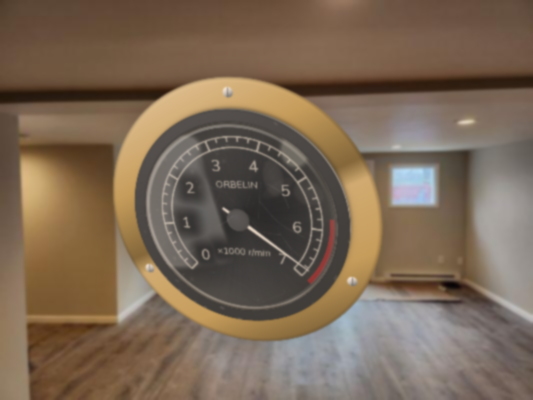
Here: 6800 rpm
